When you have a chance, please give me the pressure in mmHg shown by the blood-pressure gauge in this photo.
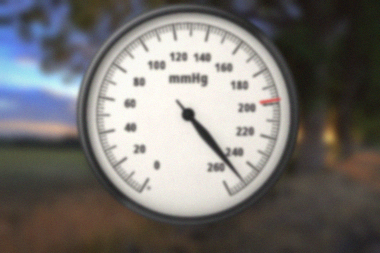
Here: 250 mmHg
